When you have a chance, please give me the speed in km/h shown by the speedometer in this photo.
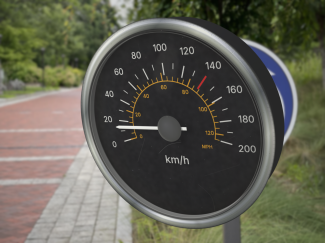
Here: 15 km/h
